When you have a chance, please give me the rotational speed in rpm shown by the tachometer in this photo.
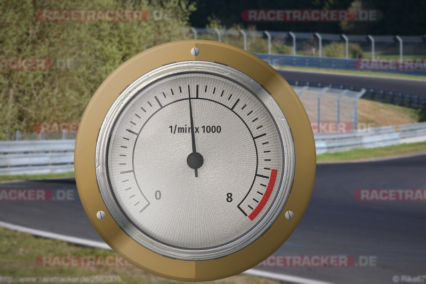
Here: 3800 rpm
